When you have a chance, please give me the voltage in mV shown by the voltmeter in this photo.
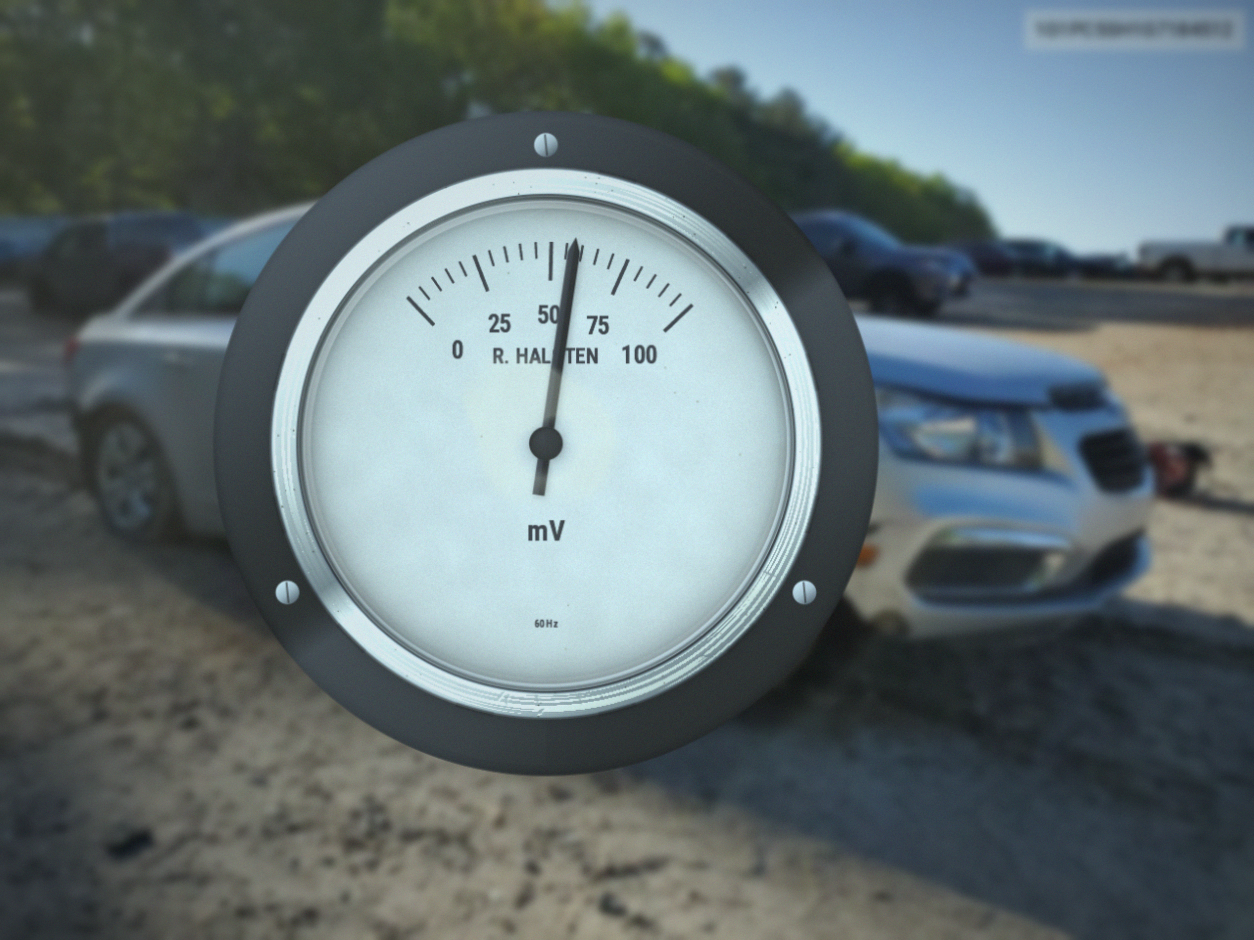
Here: 57.5 mV
